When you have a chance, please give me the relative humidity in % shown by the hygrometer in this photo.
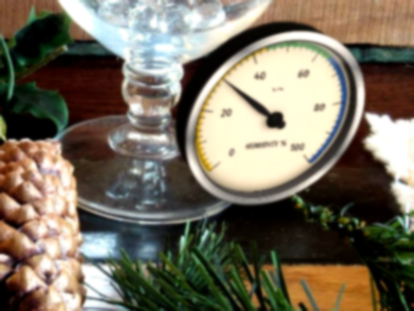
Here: 30 %
